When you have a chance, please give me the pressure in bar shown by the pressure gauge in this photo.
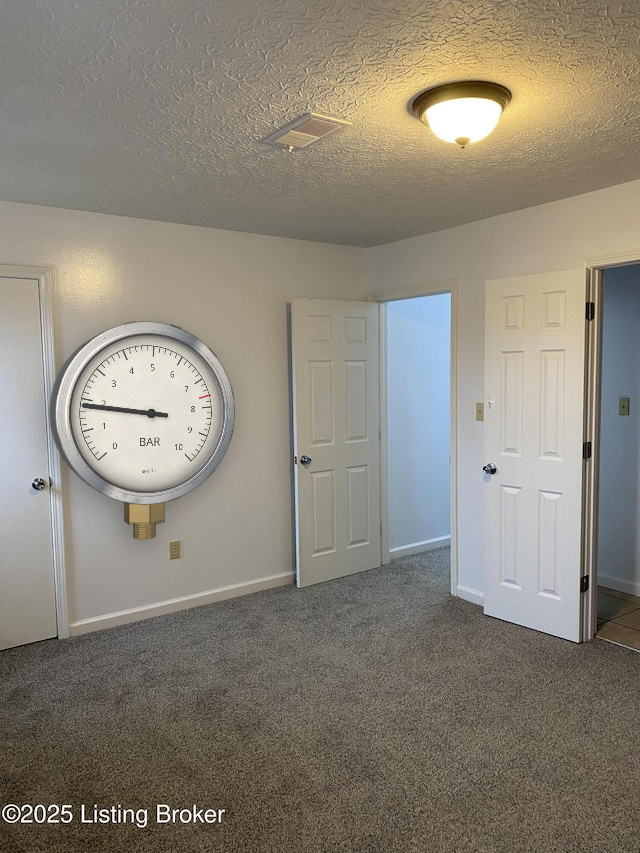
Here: 1.8 bar
